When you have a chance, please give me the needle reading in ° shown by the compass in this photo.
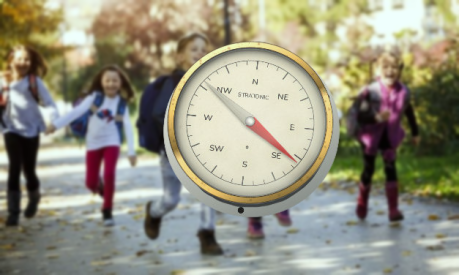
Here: 125 °
